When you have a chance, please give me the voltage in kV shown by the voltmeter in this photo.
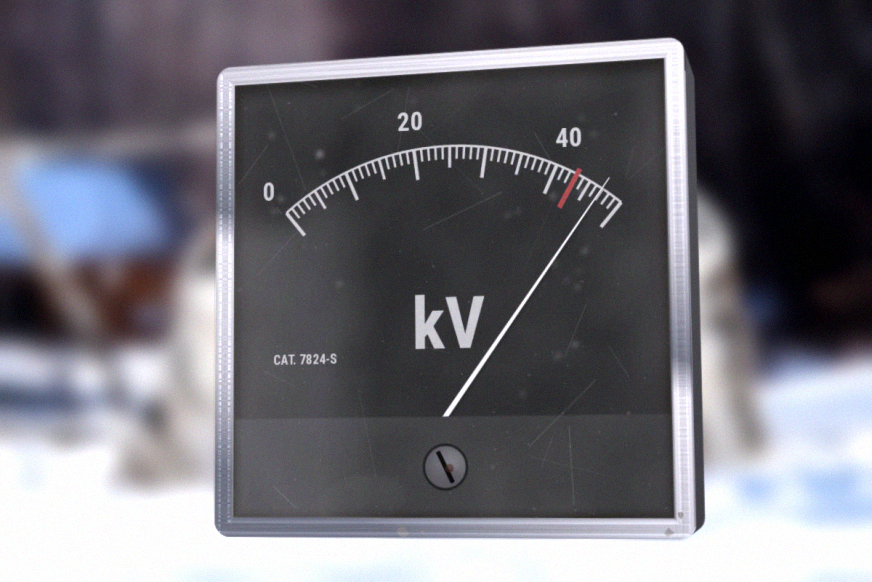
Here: 47 kV
